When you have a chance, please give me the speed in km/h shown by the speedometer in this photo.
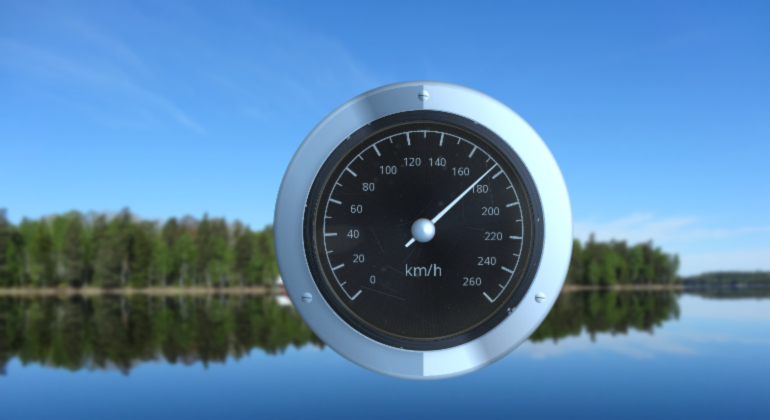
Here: 175 km/h
